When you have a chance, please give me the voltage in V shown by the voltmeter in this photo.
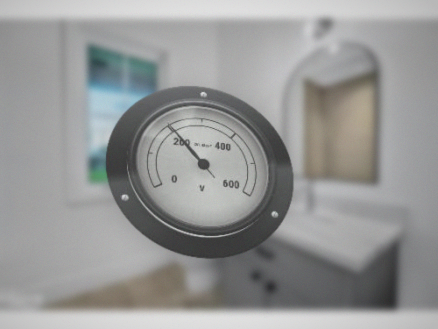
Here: 200 V
